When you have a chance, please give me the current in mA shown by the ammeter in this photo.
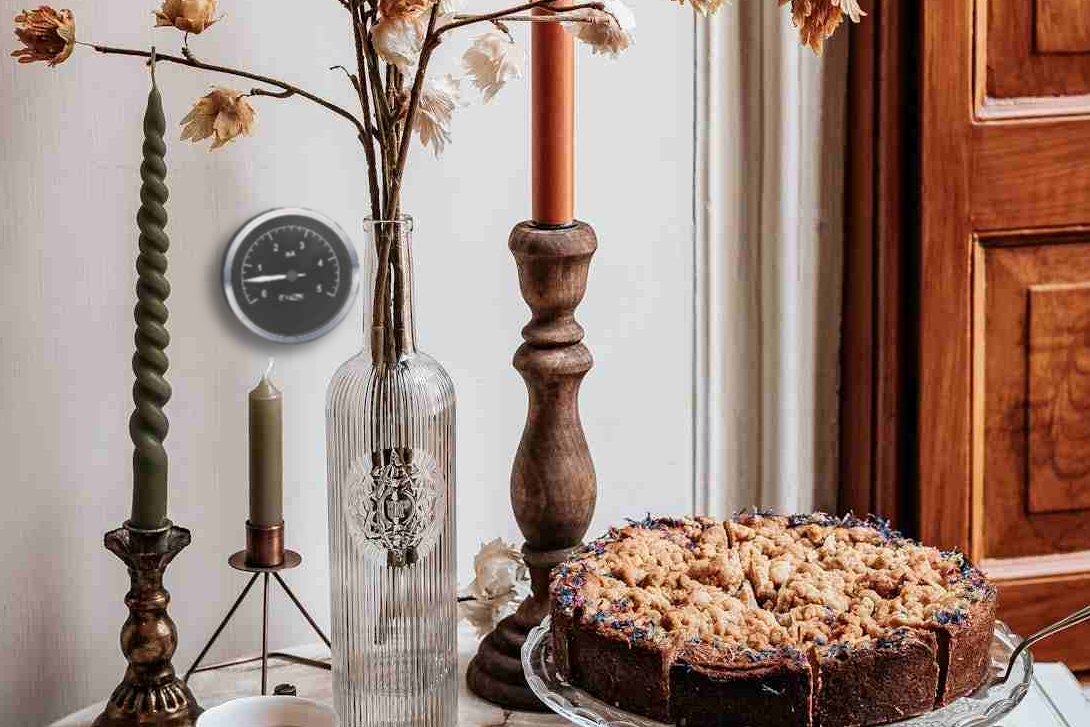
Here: 0.6 mA
